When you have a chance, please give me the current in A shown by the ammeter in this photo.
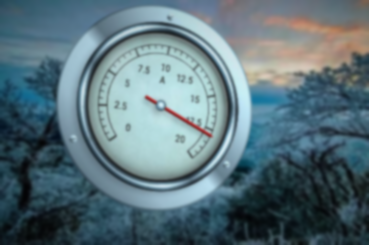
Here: 18 A
